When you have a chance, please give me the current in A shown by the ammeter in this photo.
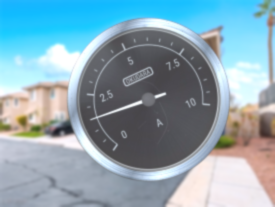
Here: 1.5 A
